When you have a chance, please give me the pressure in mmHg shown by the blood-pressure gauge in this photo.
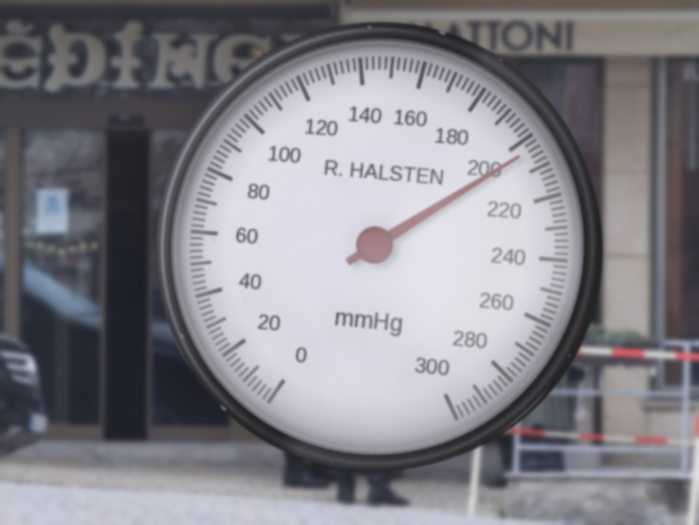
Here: 204 mmHg
